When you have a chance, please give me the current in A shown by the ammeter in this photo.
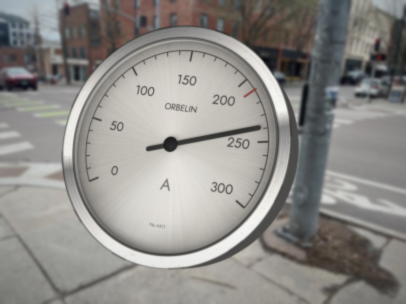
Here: 240 A
